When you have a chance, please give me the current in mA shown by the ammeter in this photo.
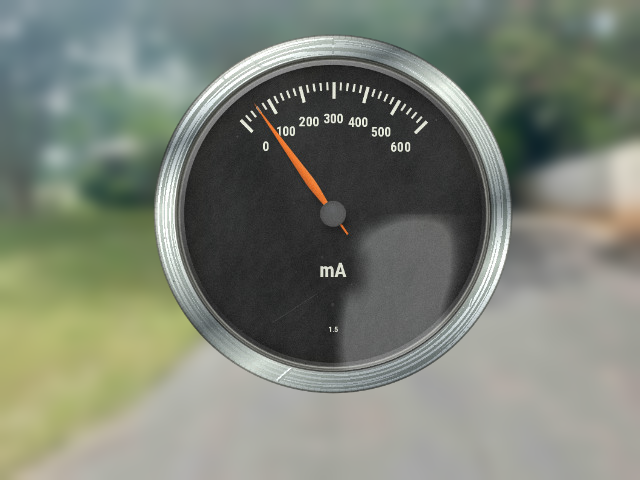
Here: 60 mA
